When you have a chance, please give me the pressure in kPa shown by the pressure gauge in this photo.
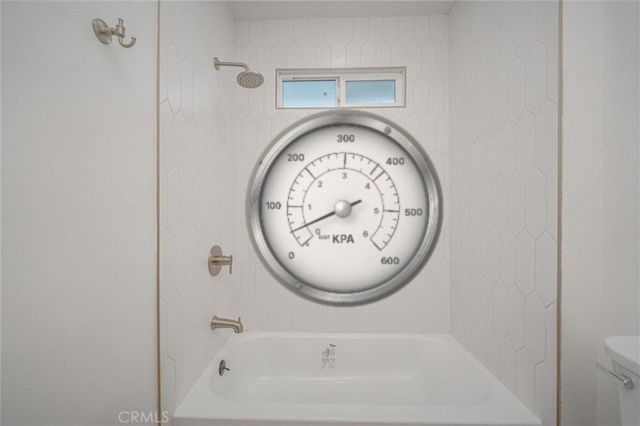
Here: 40 kPa
